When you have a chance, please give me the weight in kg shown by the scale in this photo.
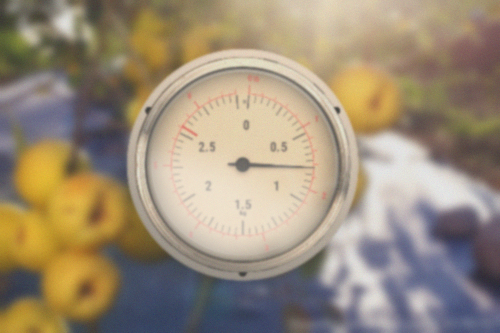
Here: 0.75 kg
